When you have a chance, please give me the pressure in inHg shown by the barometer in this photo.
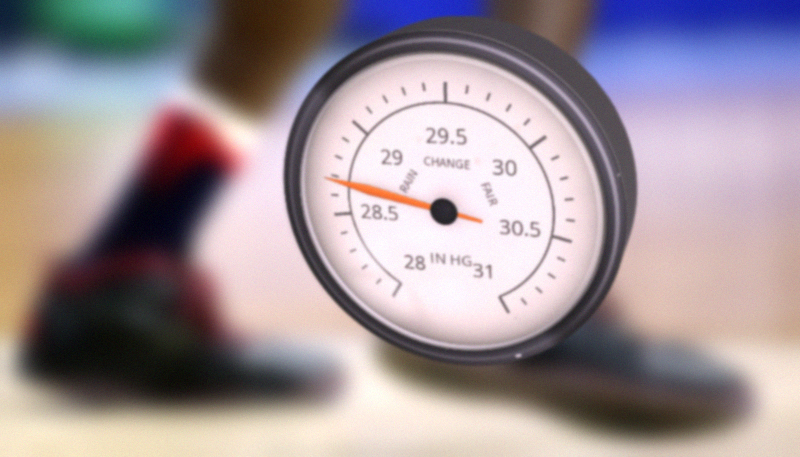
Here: 28.7 inHg
